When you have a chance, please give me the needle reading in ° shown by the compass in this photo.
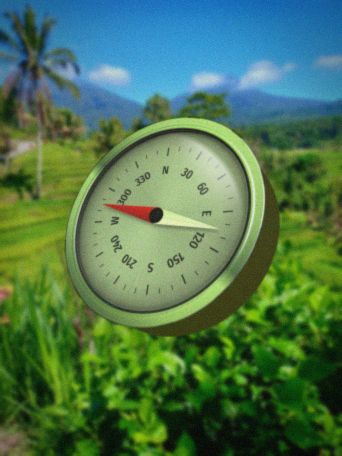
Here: 285 °
